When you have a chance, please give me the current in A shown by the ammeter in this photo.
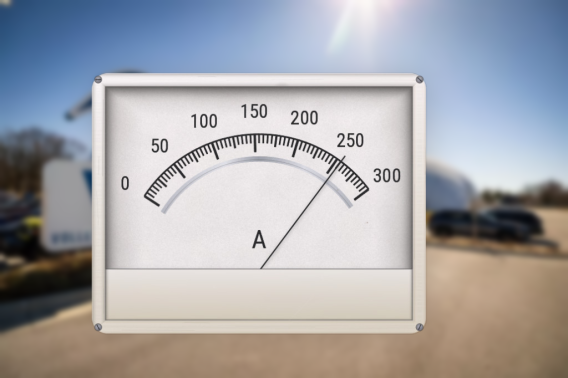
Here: 255 A
